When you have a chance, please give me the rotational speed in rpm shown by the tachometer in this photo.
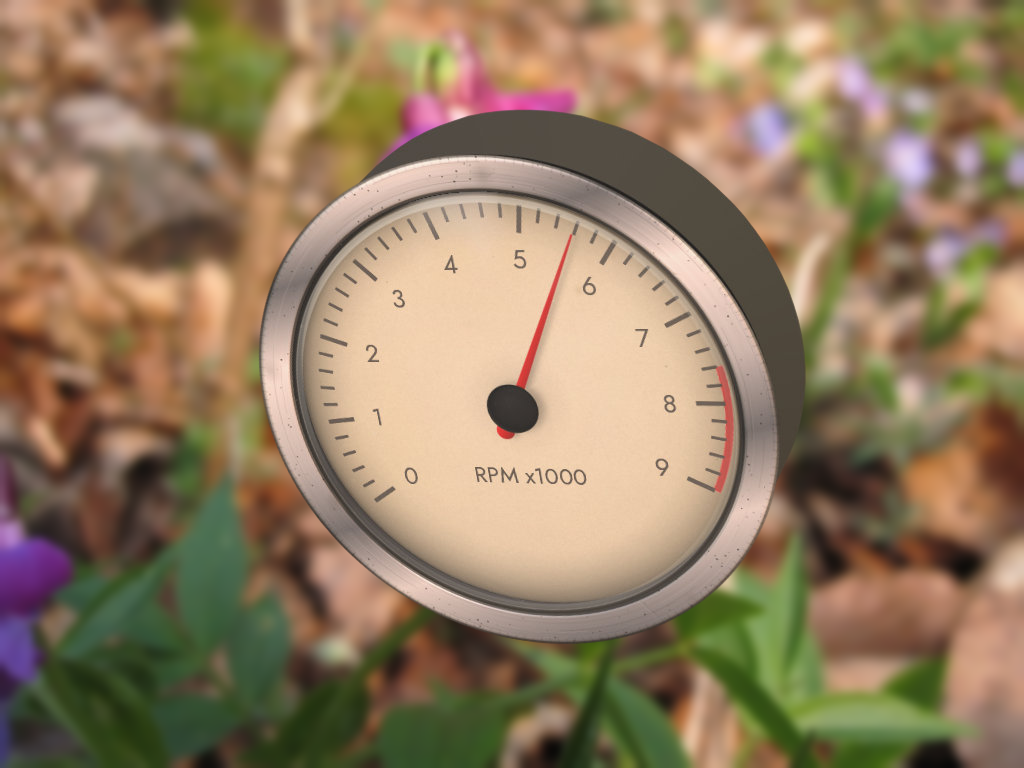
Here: 5600 rpm
